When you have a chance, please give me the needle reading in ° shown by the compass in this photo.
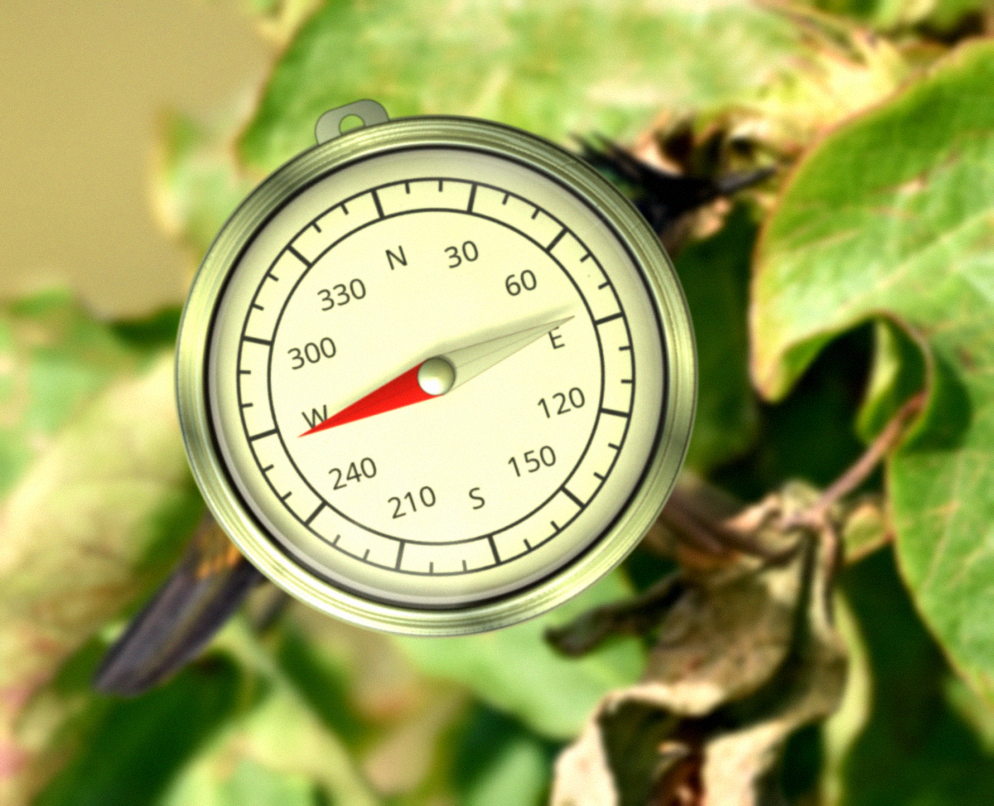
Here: 265 °
